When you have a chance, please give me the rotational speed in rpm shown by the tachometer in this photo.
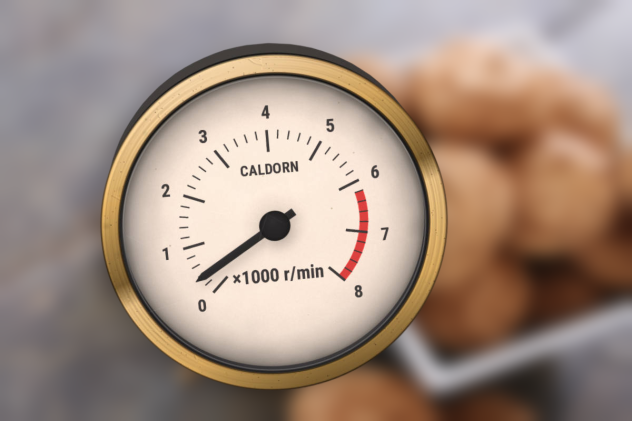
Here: 400 rpm
